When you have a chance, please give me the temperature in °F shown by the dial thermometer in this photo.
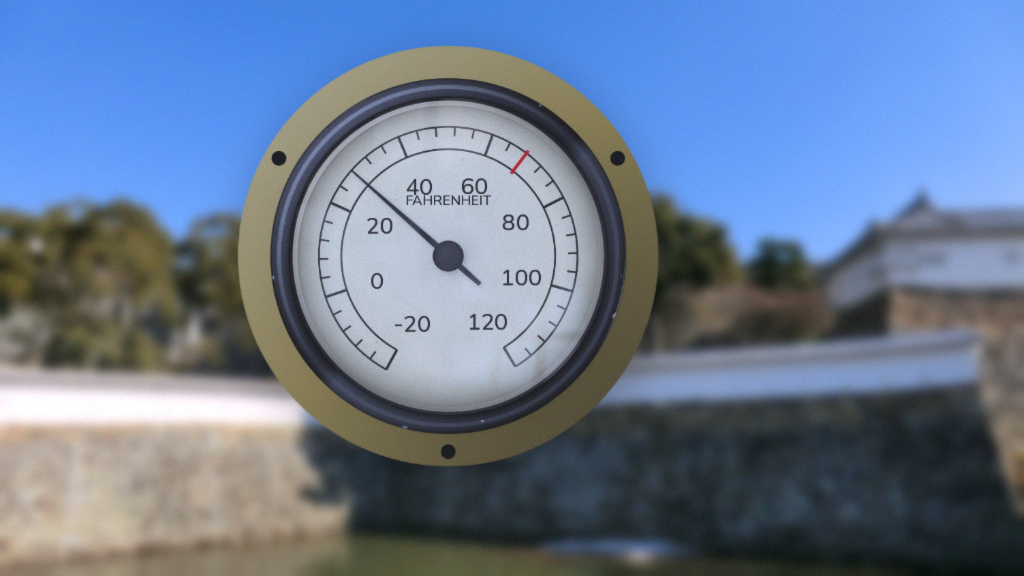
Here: 28 °F
